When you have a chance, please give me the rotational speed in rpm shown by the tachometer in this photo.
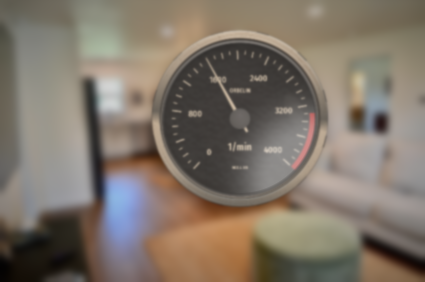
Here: 1600 rpm
